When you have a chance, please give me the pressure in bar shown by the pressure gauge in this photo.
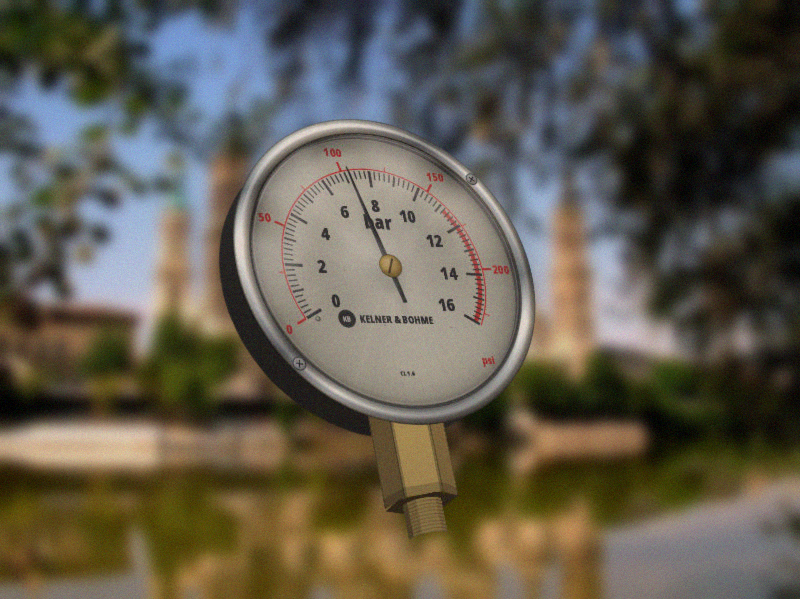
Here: 7 bar
